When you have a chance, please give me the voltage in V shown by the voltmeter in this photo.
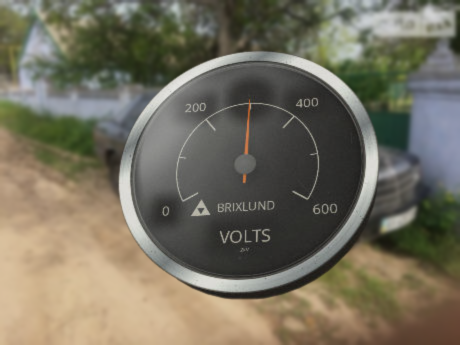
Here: 300 V
